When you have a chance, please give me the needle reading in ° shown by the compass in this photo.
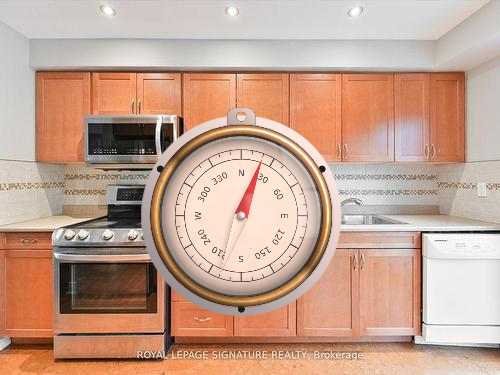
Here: 20 °
